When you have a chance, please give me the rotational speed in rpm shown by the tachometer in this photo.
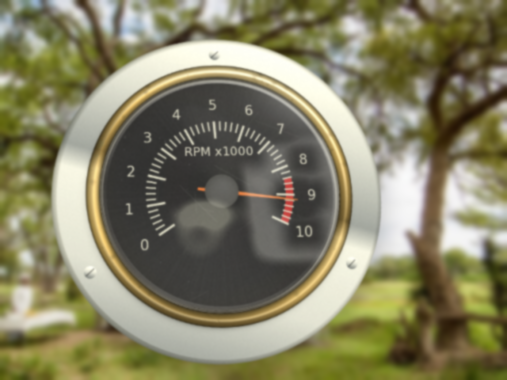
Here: 9200 rpm
